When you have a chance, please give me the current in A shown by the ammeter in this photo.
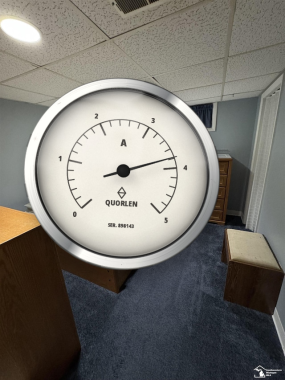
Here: 3.8 A
